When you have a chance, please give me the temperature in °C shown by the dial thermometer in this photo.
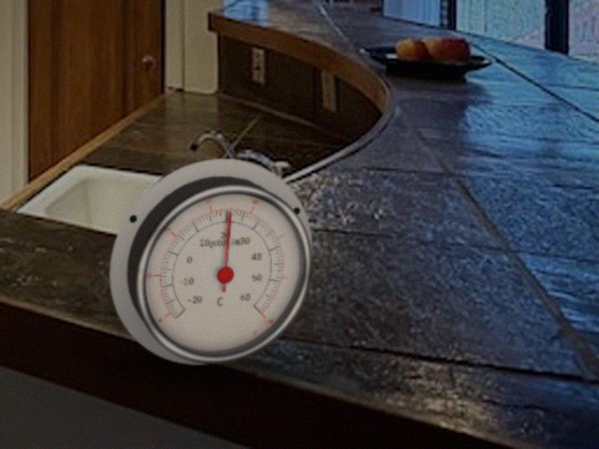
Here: 20 °C
